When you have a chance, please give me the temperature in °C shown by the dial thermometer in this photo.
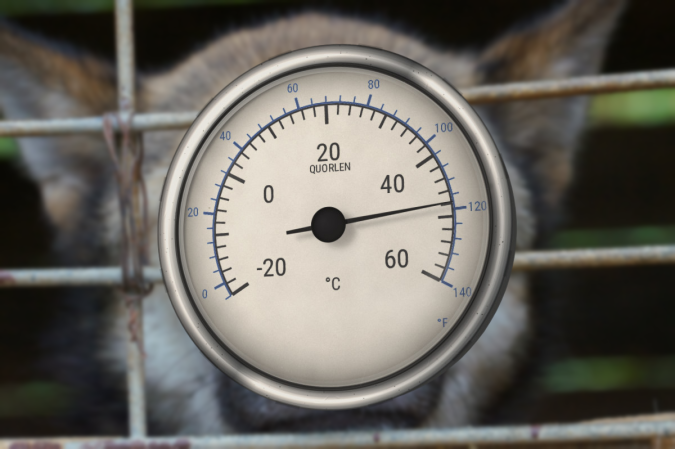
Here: 48 °C
